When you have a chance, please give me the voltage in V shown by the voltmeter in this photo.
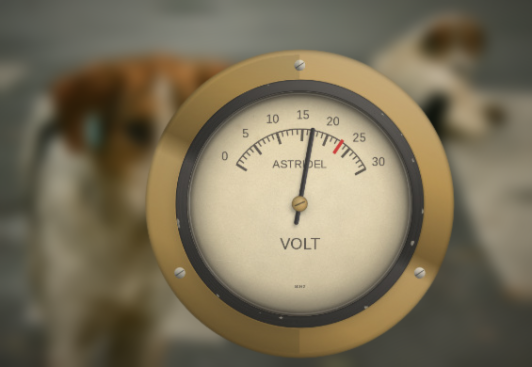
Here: 17 V
